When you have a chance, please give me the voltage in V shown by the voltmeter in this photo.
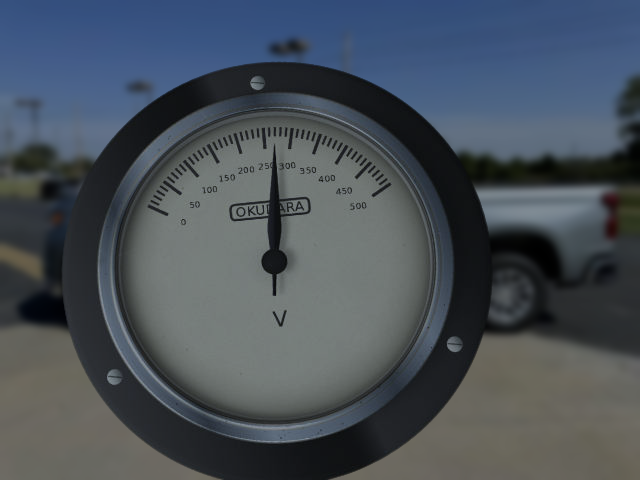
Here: 270 V
